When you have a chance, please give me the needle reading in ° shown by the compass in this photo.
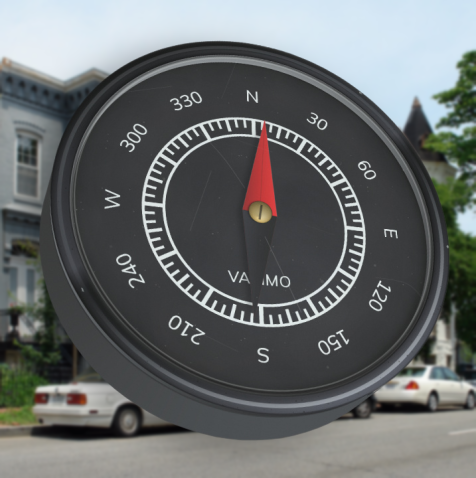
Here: 5 °
